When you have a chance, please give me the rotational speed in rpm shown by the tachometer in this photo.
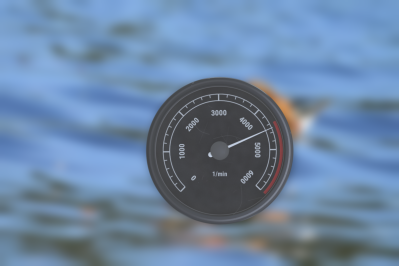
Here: 4500 rpm
